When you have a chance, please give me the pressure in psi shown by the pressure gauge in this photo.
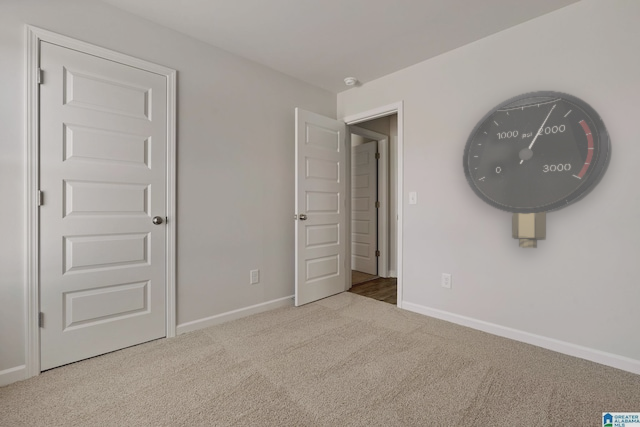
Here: 1800 psi
